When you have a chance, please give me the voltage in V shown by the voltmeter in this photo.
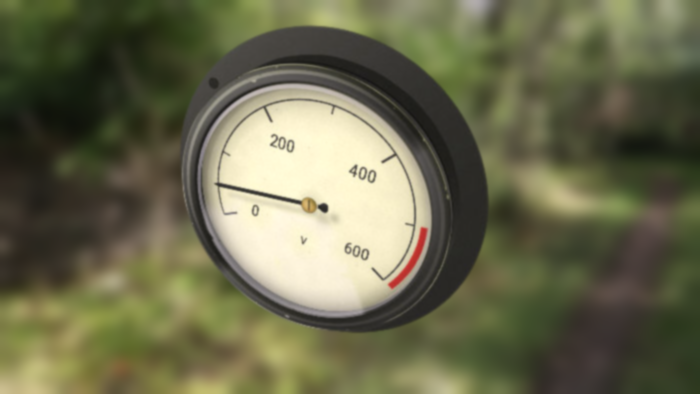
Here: 50 V
